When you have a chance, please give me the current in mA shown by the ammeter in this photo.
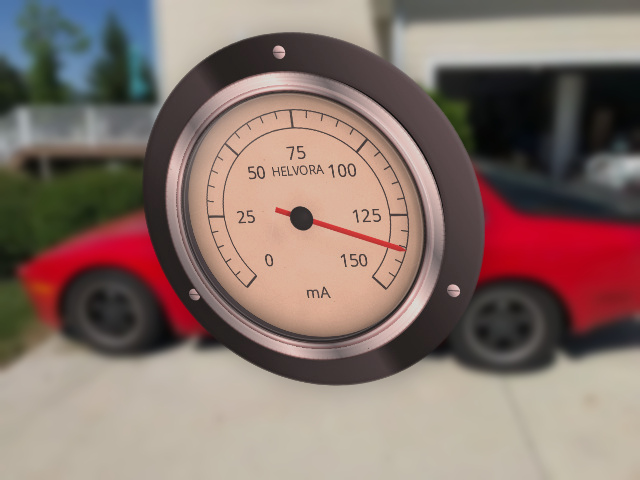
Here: 135 mA
